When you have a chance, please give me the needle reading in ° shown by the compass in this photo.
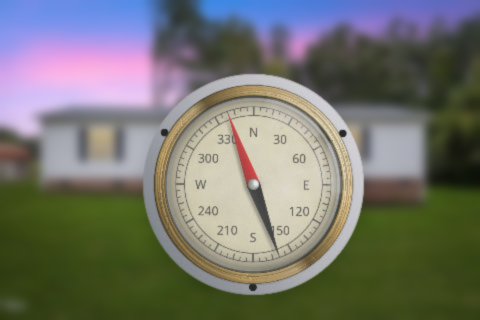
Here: 340 °
